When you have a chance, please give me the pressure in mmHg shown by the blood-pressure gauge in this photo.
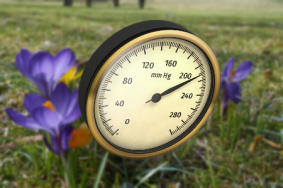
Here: 210 mmHg
